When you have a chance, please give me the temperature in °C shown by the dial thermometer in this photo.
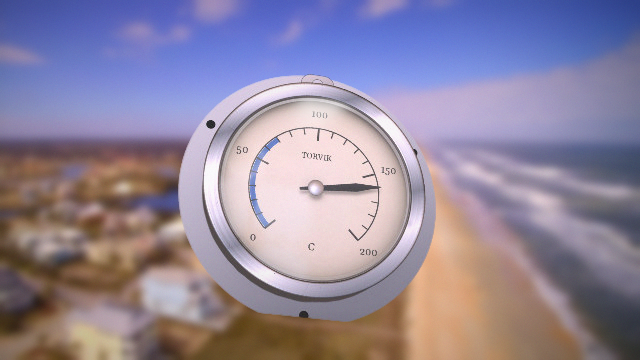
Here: 160 °C
